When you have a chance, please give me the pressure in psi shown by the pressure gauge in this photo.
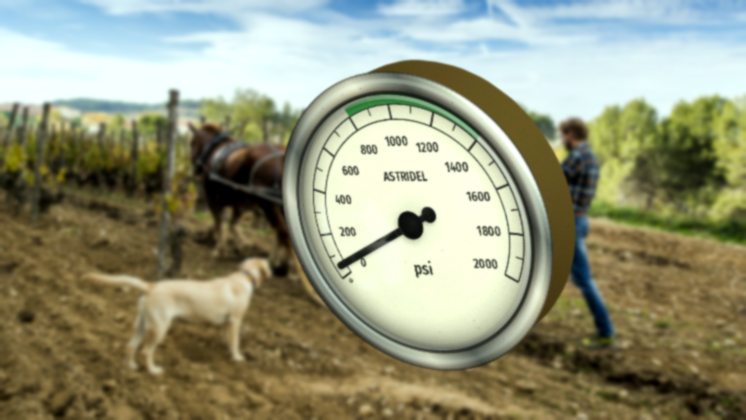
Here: 50 psi
